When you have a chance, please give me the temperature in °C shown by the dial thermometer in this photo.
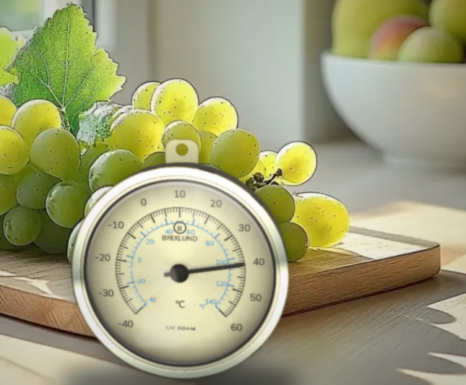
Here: 40 °C
